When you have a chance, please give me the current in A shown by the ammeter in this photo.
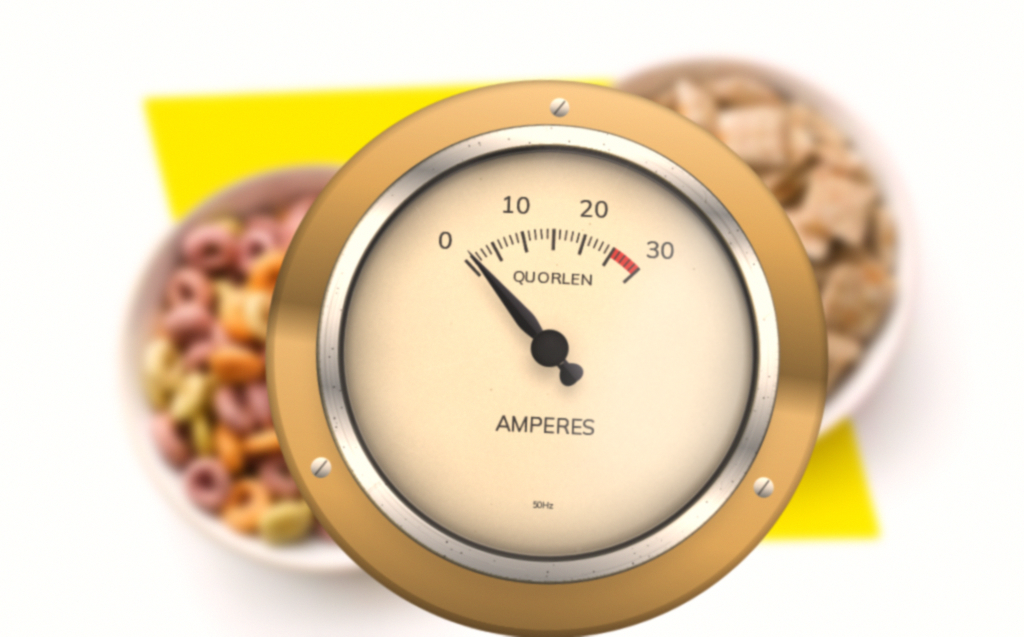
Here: 1 A
